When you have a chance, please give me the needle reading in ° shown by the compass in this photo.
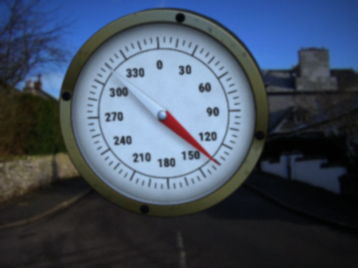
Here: 135 °
